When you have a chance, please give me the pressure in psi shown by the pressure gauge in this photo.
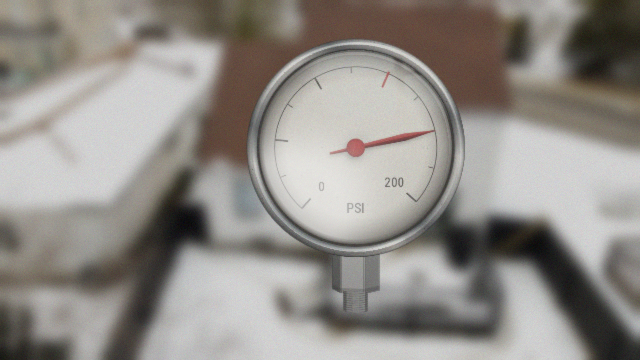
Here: 160 psi
